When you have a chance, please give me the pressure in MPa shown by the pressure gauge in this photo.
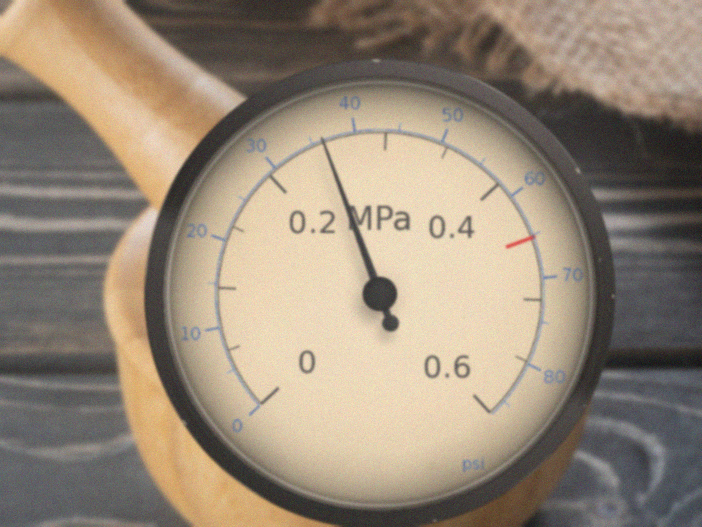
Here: 0.25 MPa
